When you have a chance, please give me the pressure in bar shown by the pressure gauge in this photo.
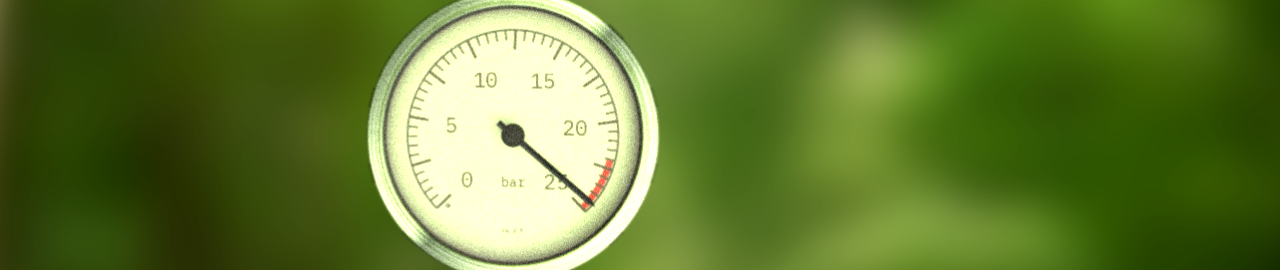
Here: 24.5 bar
